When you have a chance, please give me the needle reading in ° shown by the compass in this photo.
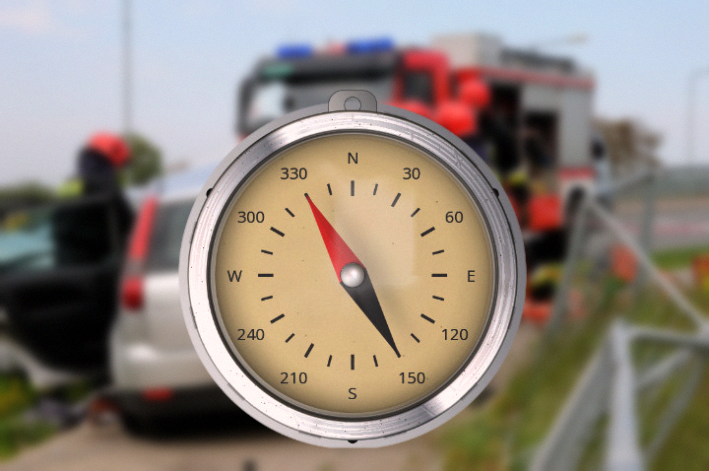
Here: 330 °
